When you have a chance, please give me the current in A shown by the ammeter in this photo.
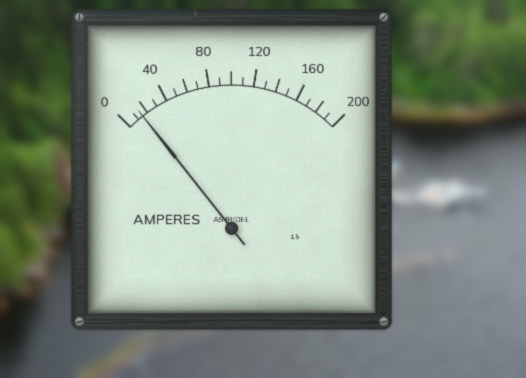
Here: 15 A
